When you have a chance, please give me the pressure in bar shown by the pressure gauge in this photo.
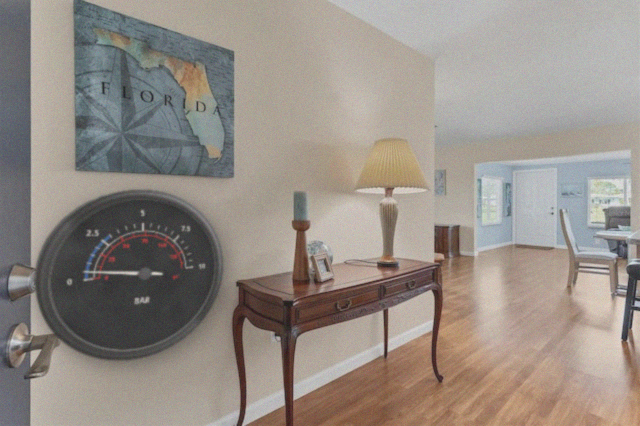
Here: 0.5 bar
